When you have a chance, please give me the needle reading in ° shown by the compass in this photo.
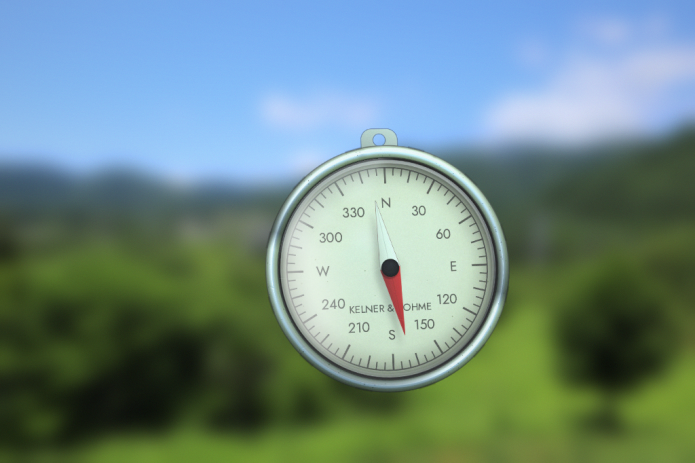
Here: 170 °
